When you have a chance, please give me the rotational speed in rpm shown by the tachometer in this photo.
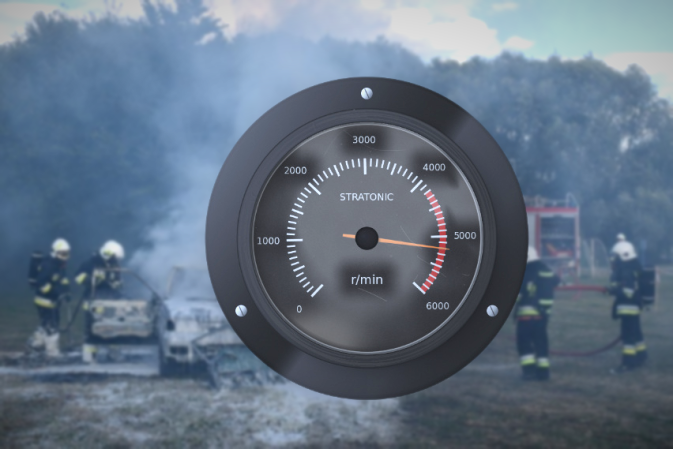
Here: 5200 rpm
